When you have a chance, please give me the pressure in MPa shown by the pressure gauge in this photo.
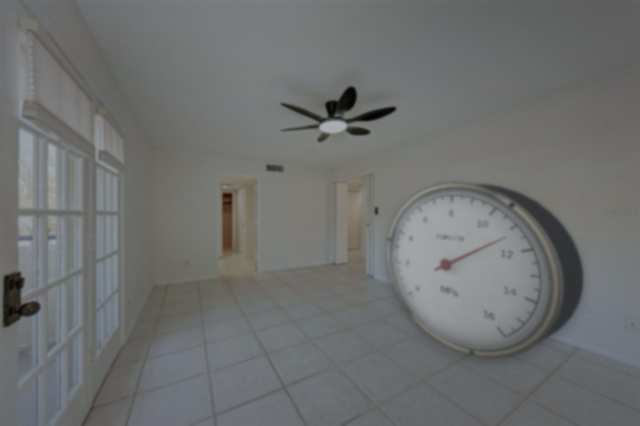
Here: 11.25 MPa
